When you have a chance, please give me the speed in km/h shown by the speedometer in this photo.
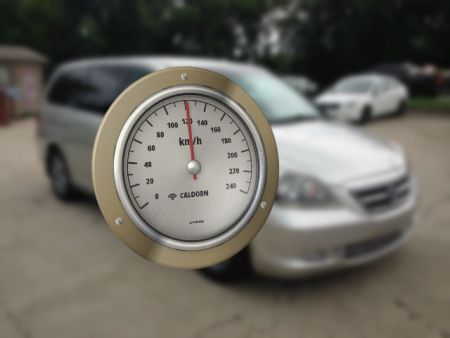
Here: 120 km/h
